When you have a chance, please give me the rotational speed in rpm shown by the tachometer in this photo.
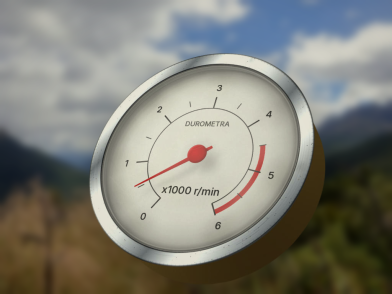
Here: 500 rpm
